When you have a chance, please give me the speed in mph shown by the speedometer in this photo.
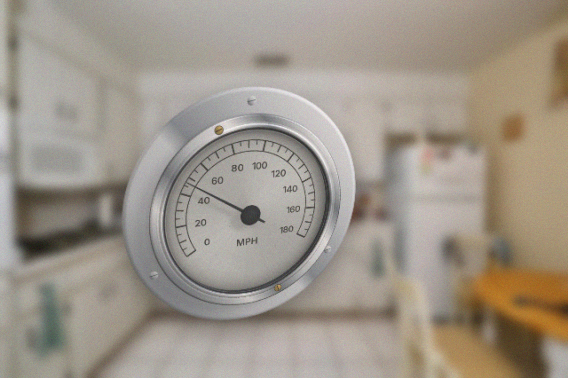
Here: 47.5 mph
